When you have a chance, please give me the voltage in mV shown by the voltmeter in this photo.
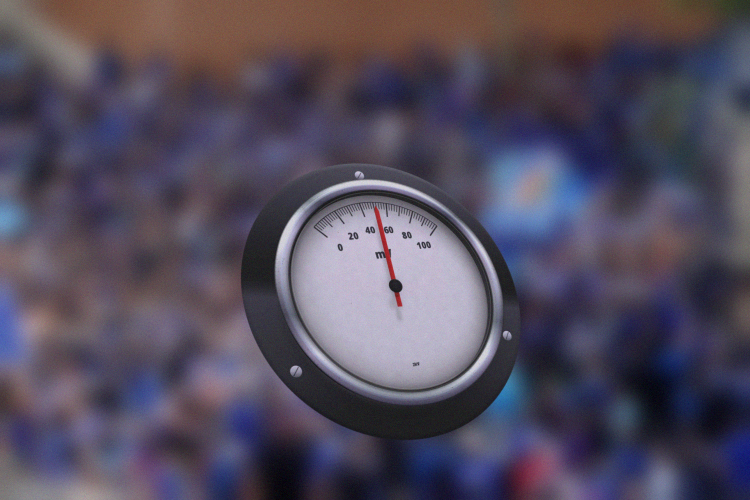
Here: 50 mV
